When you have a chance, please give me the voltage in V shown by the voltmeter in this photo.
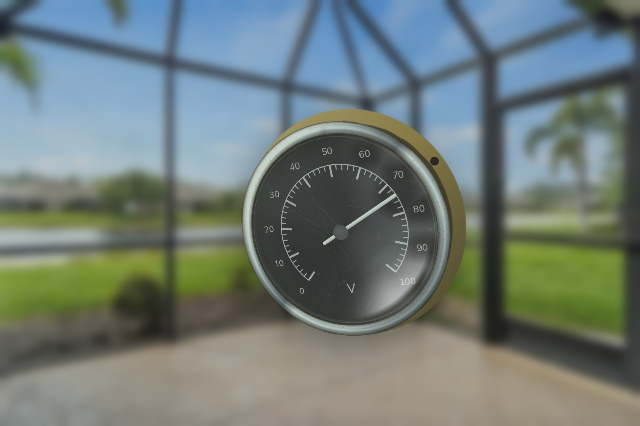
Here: 74 V
